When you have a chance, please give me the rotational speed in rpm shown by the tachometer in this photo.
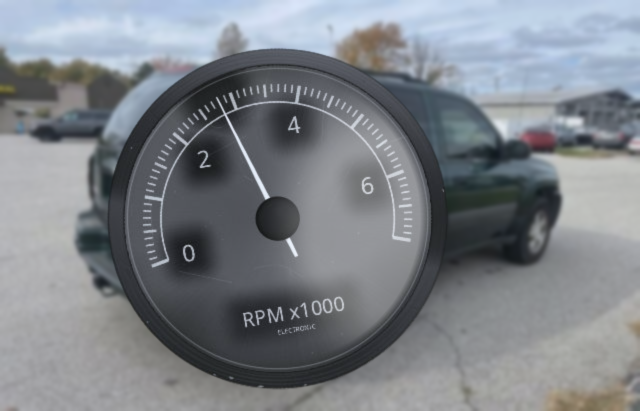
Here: 2800 rpm
